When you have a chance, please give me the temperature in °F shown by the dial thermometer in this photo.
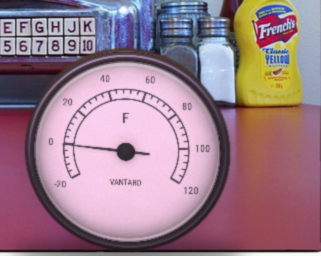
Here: 0 °F
